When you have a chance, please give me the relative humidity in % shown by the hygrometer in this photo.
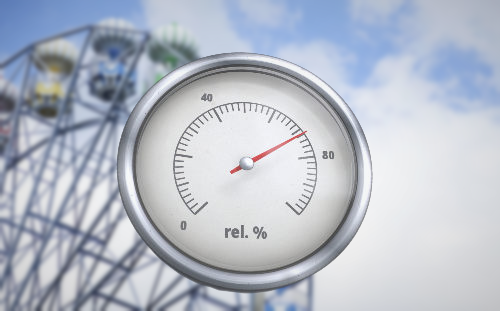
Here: 72 %
